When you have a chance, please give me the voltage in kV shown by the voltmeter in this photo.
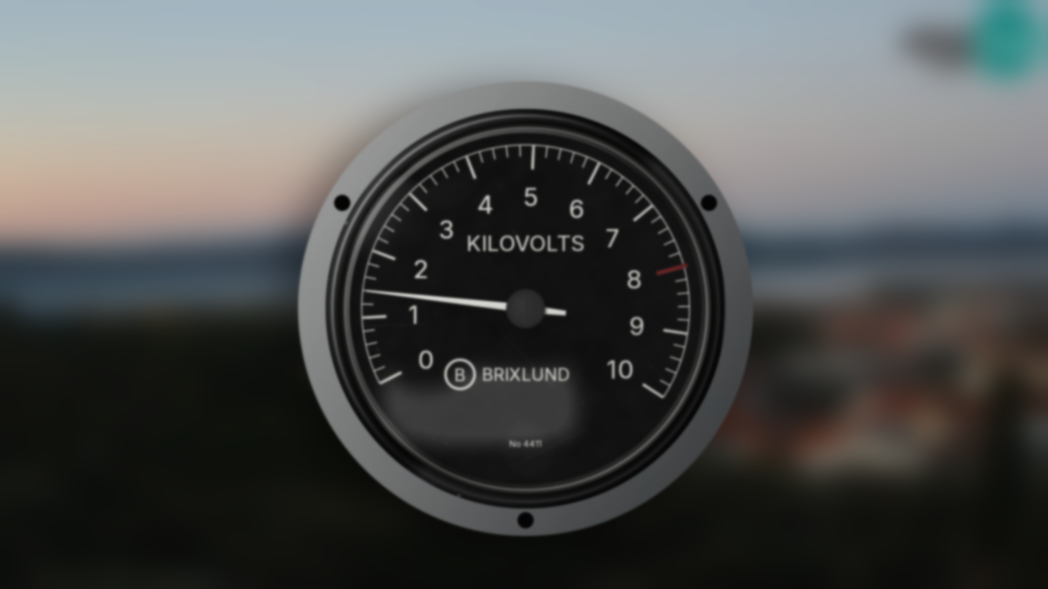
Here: 1.4 kV
